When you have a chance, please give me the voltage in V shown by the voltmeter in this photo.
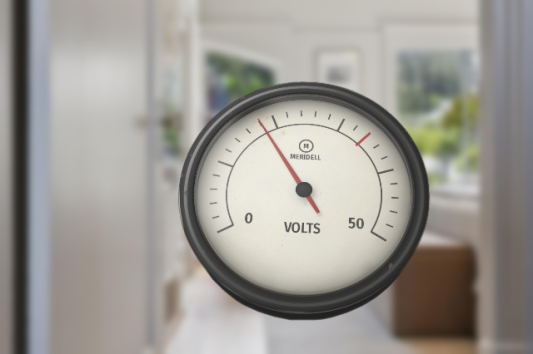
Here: 18 V
